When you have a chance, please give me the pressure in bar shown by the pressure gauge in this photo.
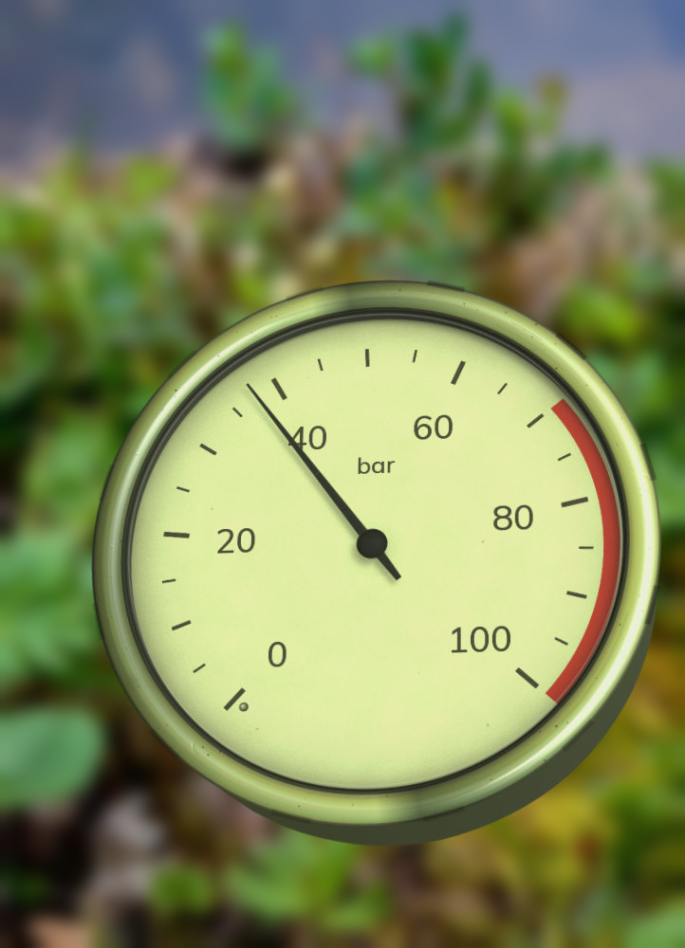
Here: 37.5 bar
